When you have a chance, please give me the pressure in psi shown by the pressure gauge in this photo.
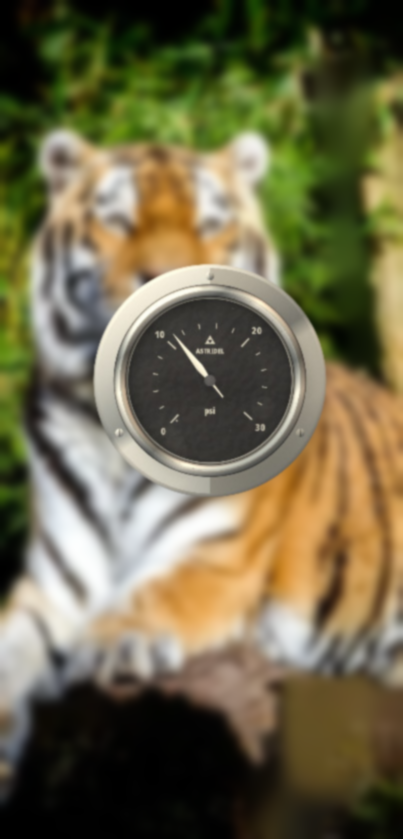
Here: 11 psi
